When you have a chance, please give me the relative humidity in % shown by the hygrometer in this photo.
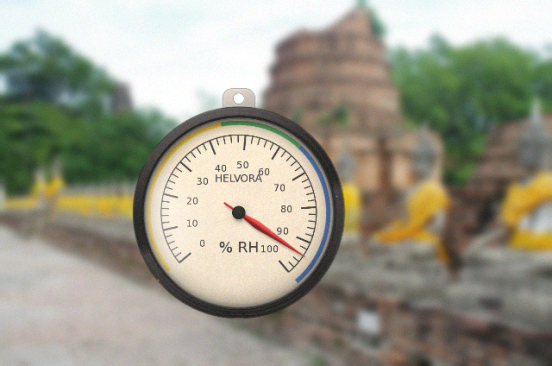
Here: 94 %
